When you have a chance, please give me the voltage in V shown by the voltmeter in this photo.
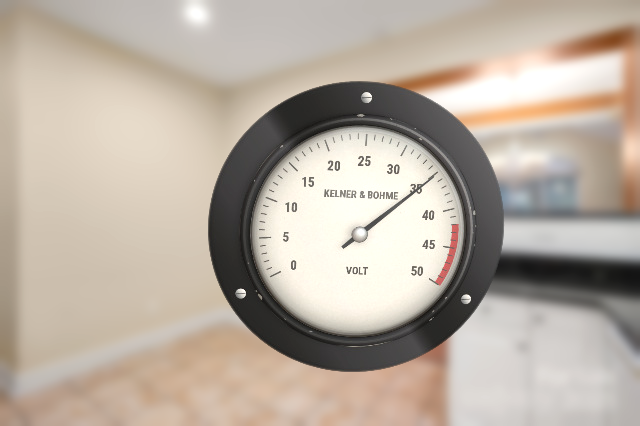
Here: 35 V
